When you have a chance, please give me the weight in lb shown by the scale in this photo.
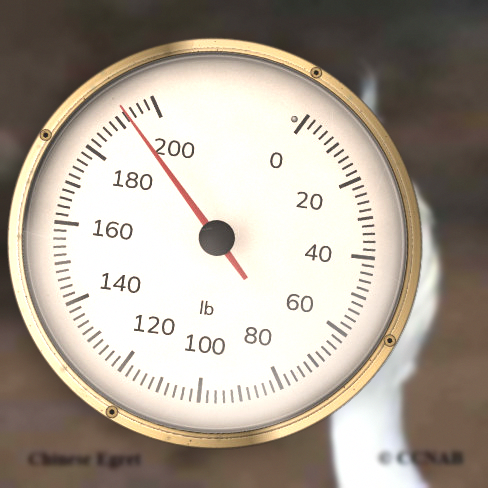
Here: 192 lb
